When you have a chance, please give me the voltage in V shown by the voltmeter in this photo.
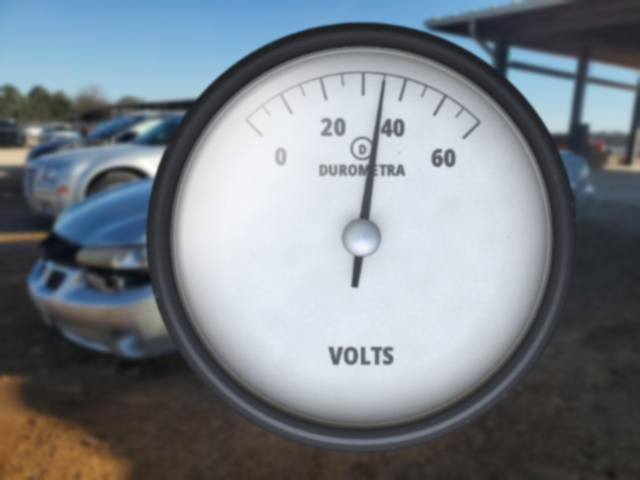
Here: 35 V
